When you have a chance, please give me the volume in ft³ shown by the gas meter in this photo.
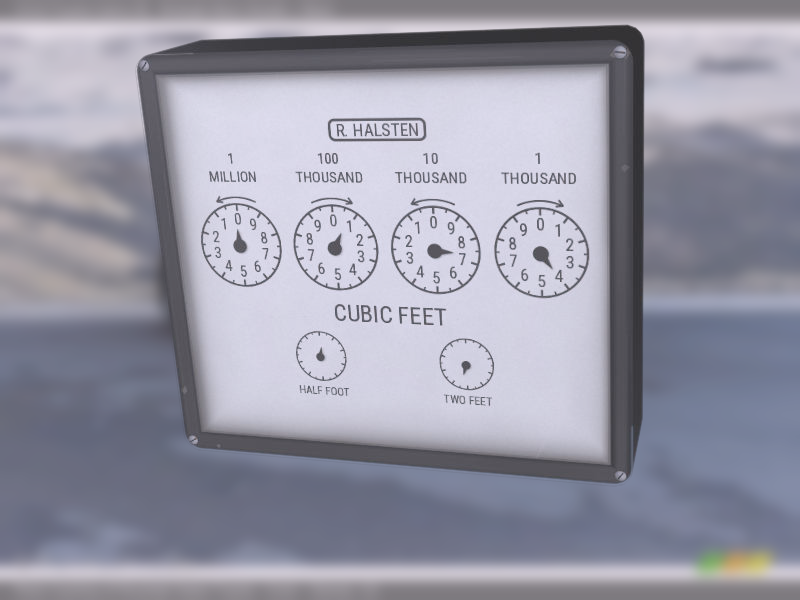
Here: 7400 ft³
